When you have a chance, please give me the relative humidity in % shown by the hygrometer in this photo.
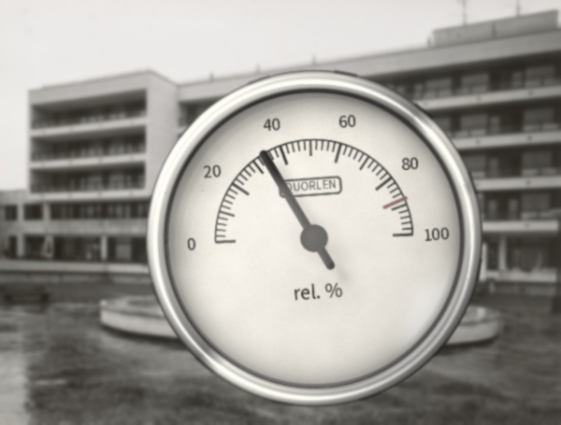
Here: 34 %
